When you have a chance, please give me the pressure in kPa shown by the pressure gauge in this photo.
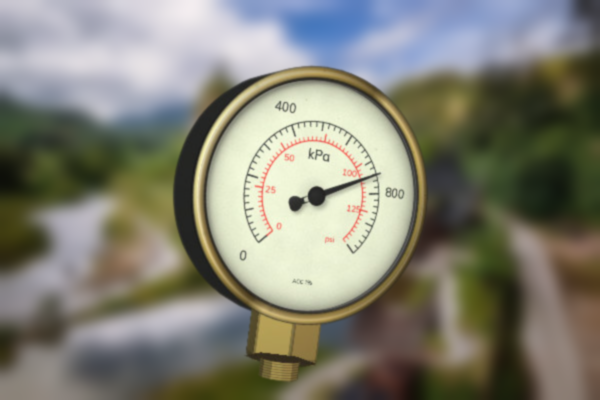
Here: 740 kPa
